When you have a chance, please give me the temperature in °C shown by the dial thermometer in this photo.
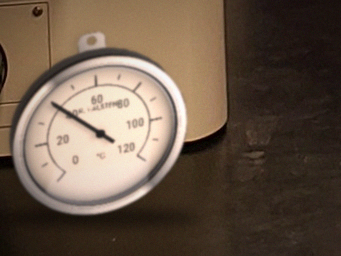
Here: 40 °C
